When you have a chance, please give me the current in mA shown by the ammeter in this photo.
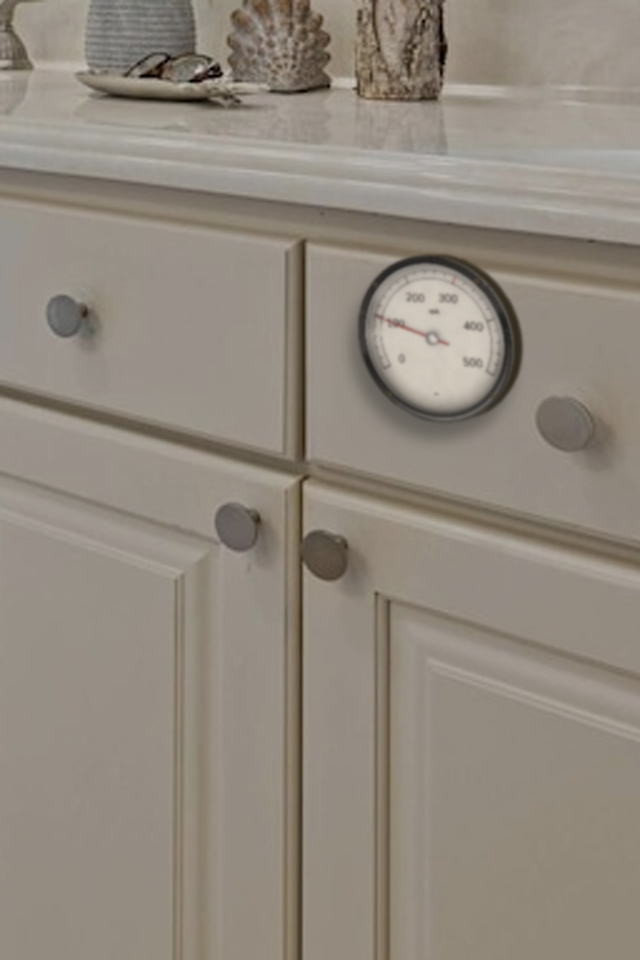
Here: 100 mA
